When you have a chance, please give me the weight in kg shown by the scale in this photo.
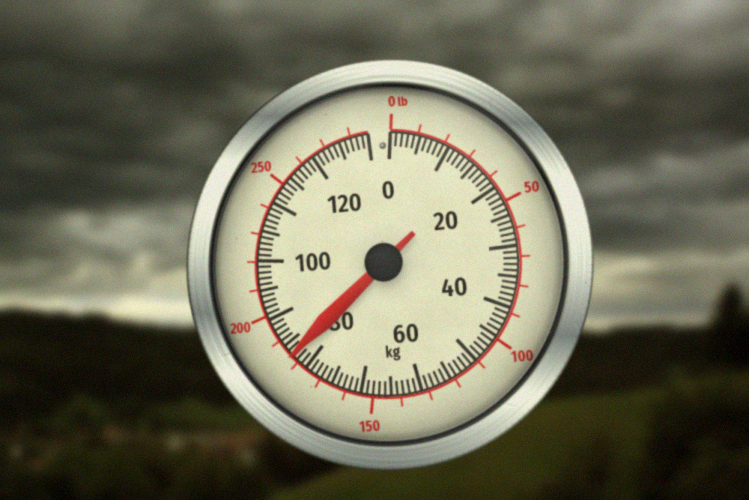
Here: 83 kg
